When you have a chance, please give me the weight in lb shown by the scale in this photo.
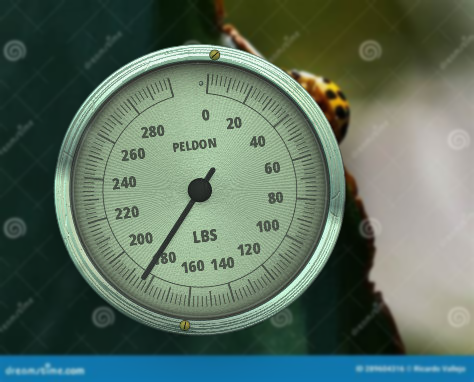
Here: 184 lb
